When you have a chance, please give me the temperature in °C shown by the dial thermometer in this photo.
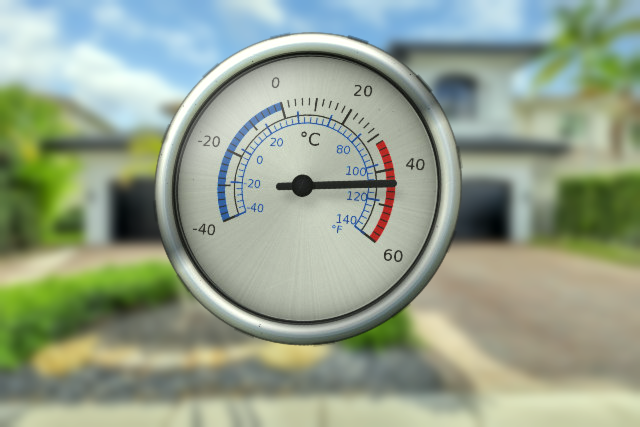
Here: 44 °C
